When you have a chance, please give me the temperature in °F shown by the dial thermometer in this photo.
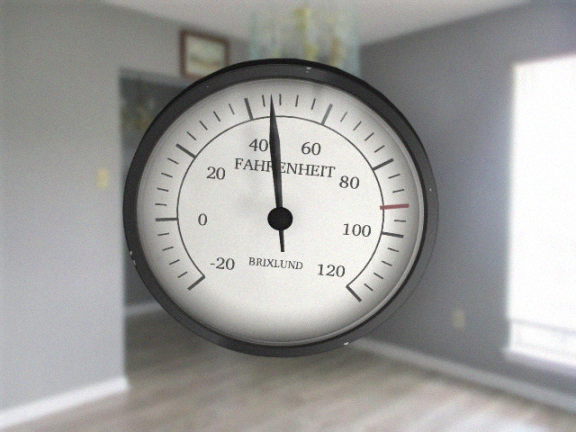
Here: 46 °F
